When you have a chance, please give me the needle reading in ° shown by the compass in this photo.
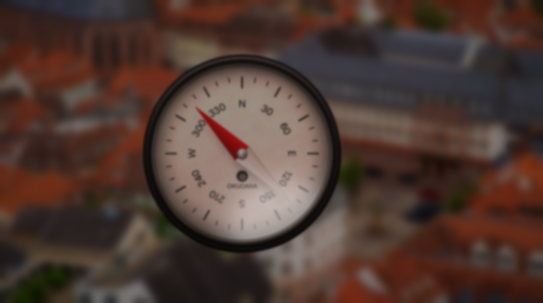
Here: 315 °
